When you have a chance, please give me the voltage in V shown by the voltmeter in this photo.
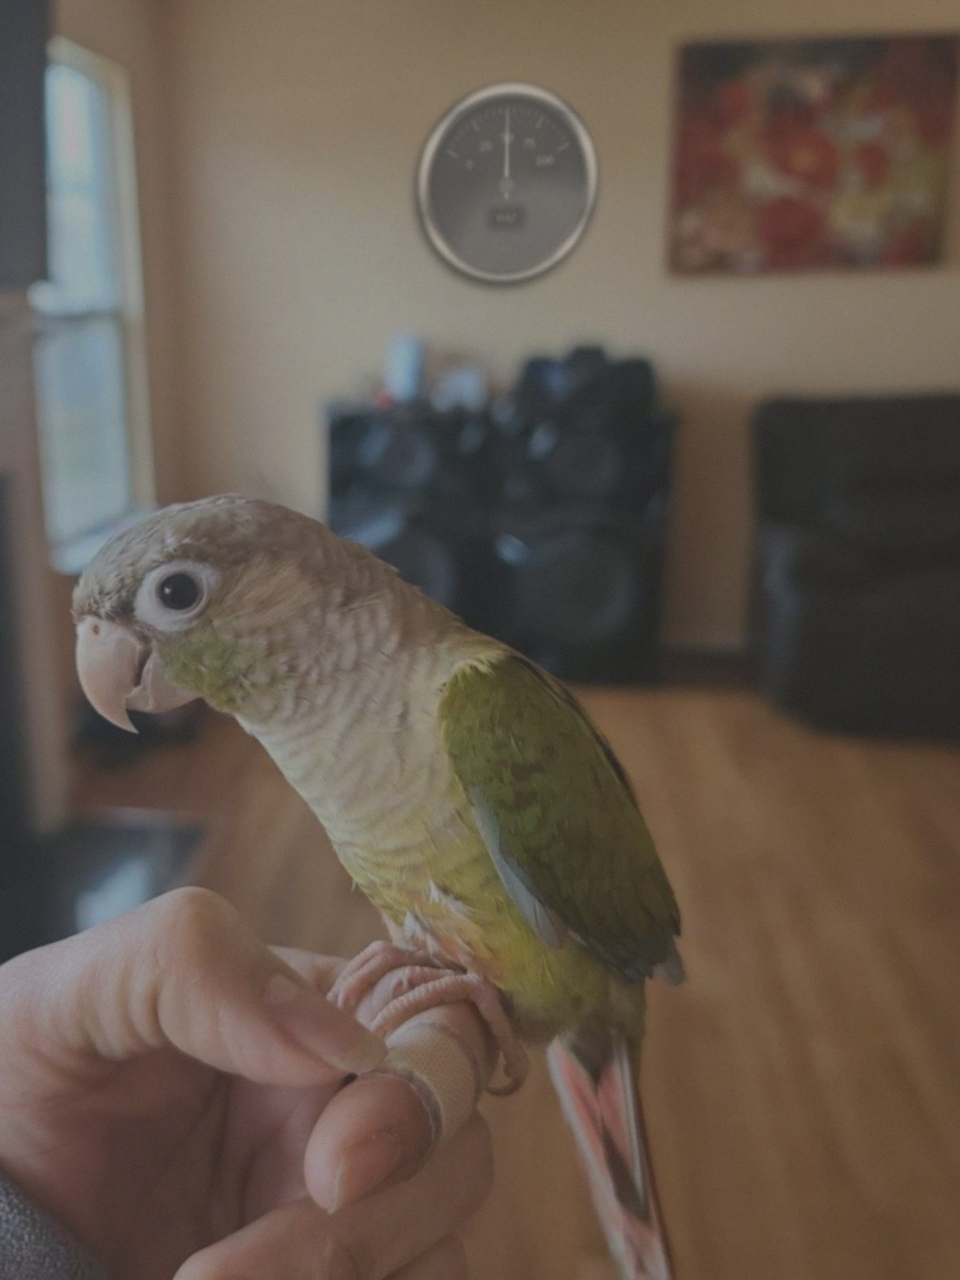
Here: 50 V
